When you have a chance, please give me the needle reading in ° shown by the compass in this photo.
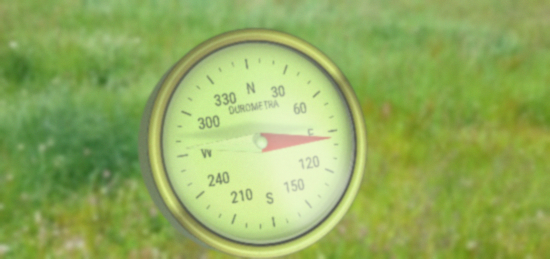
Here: 95 °
